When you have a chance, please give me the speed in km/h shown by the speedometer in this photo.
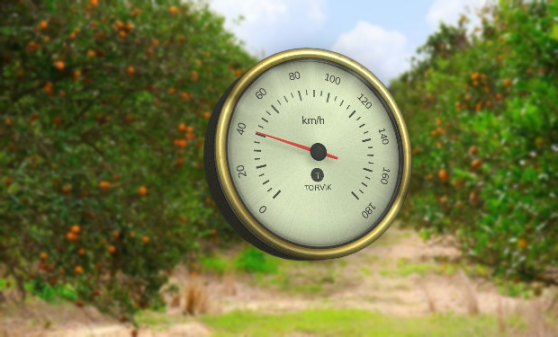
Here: 40 km/h
